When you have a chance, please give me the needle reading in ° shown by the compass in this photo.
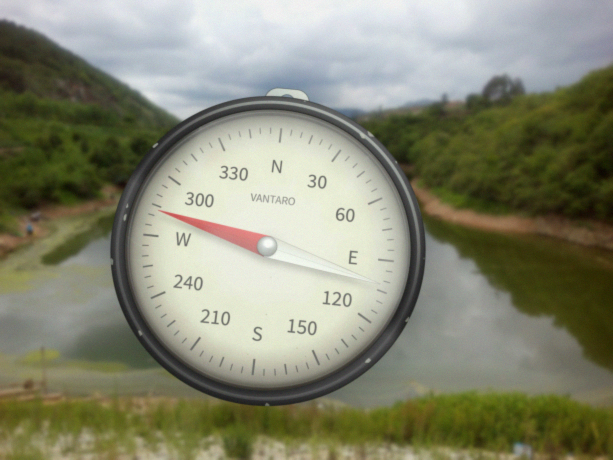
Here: 282.5 °
